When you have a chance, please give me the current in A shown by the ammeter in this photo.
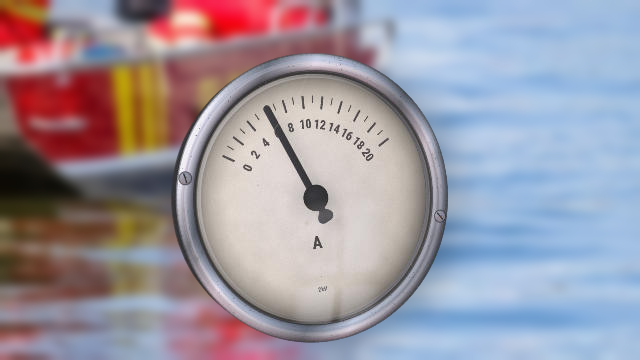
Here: 6 A
